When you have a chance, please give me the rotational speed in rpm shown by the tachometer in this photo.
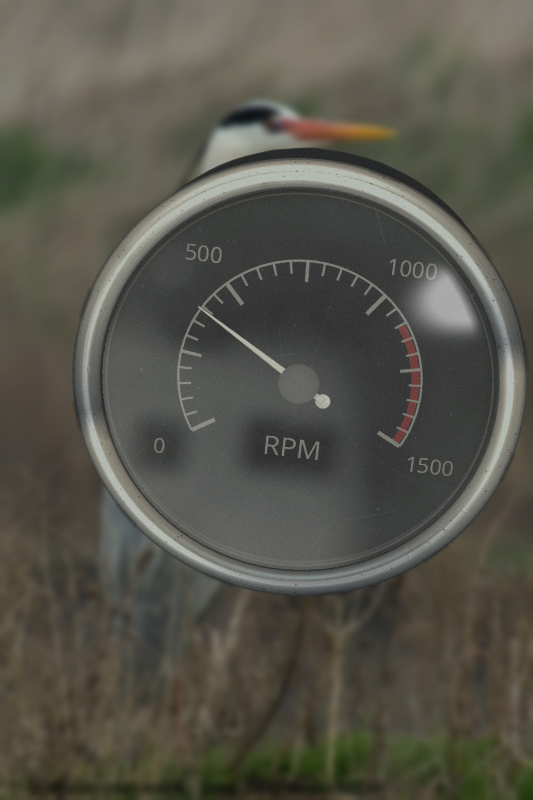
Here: 400 rpm
